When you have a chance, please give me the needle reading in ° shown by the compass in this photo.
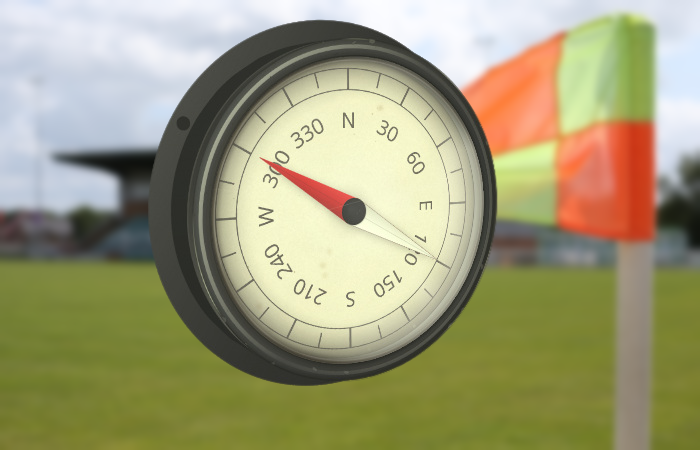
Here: 300 °
